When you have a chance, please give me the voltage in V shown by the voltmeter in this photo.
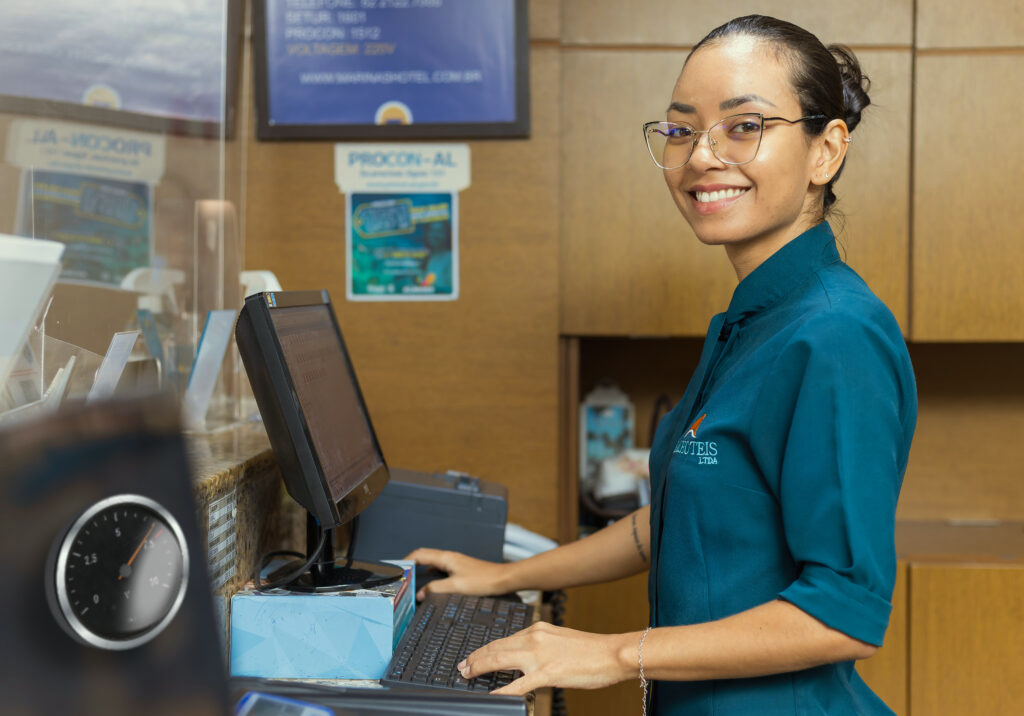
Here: 7 V
